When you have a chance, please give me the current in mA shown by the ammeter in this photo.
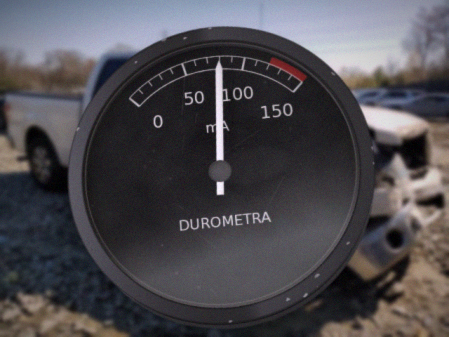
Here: 80 mA
